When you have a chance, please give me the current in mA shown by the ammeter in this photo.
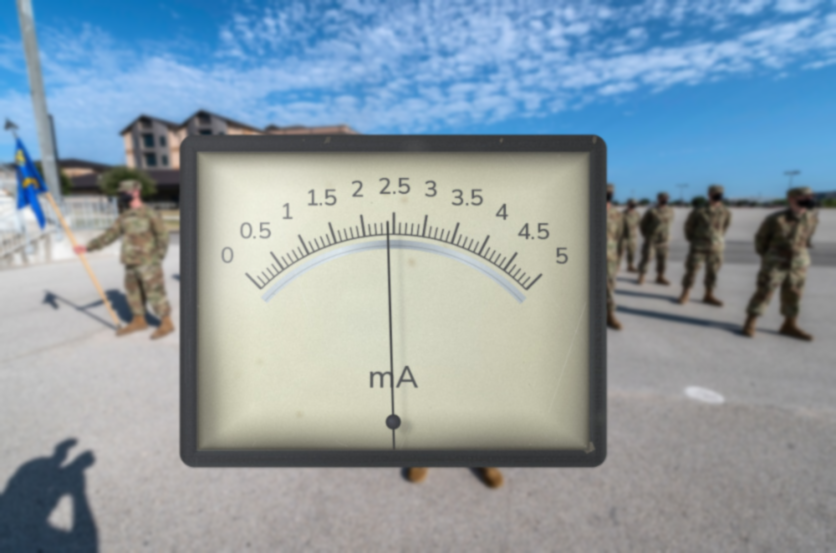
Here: 2.4 mA
